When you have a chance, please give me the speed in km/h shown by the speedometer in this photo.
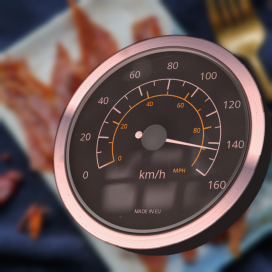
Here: 145 km/h
